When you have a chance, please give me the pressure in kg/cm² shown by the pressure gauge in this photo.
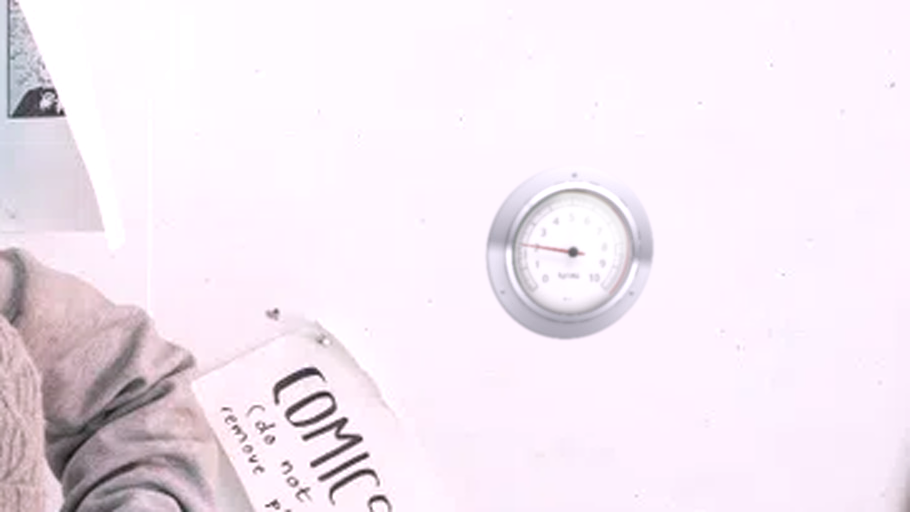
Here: 2 kg/cm²
